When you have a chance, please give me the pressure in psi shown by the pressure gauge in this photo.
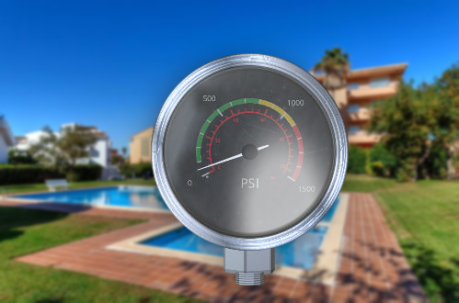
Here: 50 psi
